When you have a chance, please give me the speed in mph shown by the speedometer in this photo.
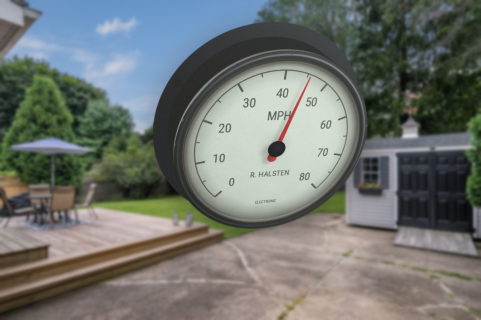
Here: 45 mph
